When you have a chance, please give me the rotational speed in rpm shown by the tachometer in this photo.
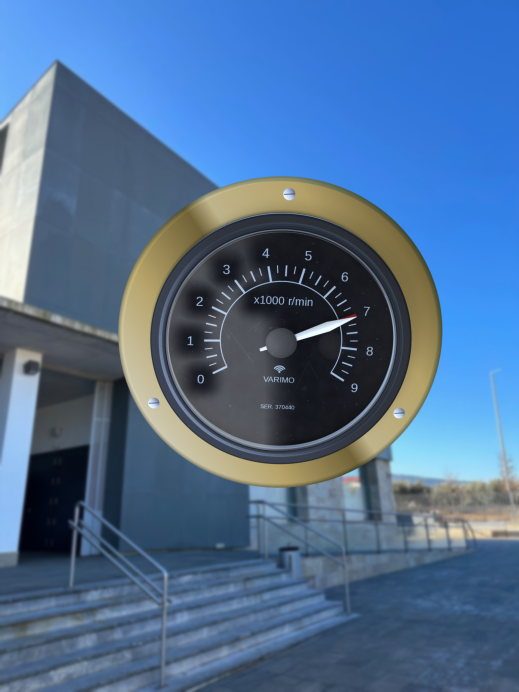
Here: 7000 rpm
